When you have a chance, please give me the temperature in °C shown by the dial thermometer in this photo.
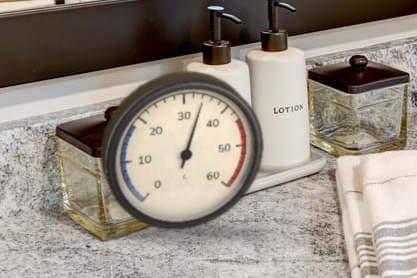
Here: 34 °C
